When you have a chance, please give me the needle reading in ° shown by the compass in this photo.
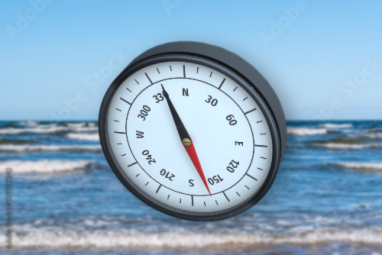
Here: 160 °
